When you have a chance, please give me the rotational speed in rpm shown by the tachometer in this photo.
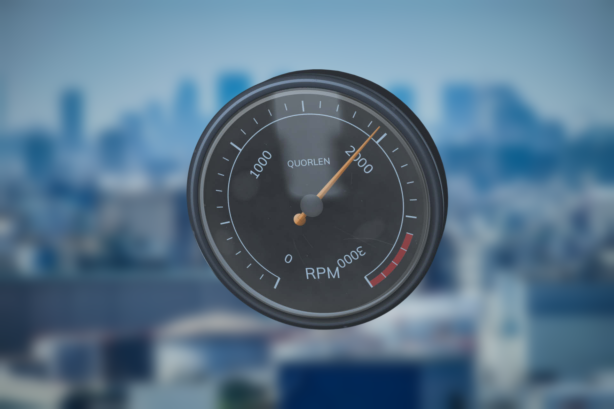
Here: 1950 rpm
